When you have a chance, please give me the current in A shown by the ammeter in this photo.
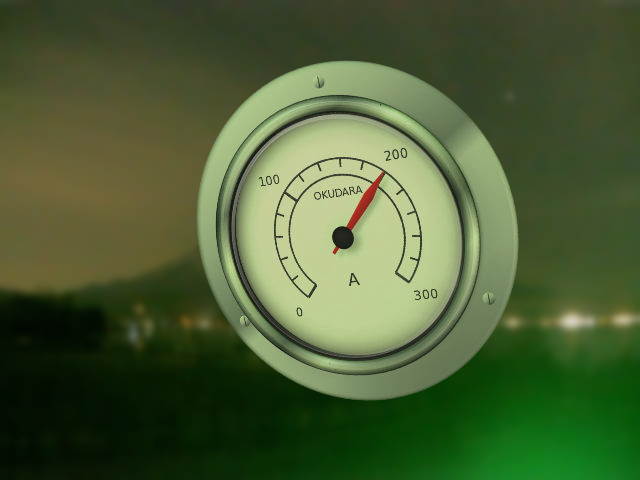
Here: 200 A
